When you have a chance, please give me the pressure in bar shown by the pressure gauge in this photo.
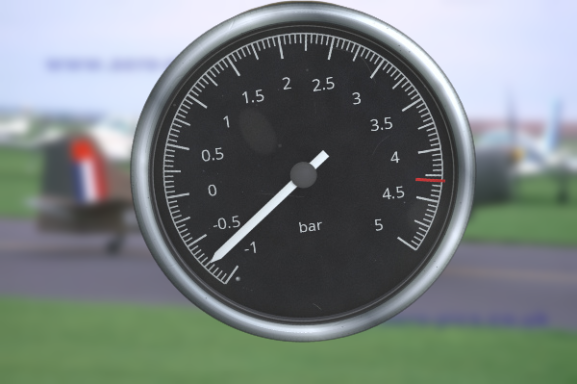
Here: -0.75 bar
